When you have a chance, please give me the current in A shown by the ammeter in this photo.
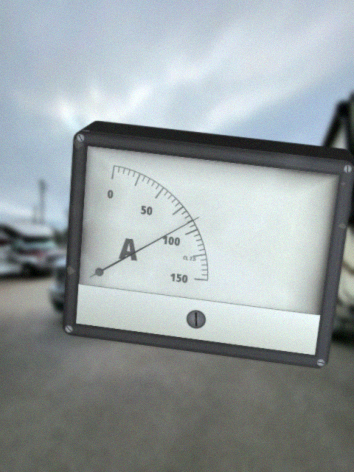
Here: 90 A
